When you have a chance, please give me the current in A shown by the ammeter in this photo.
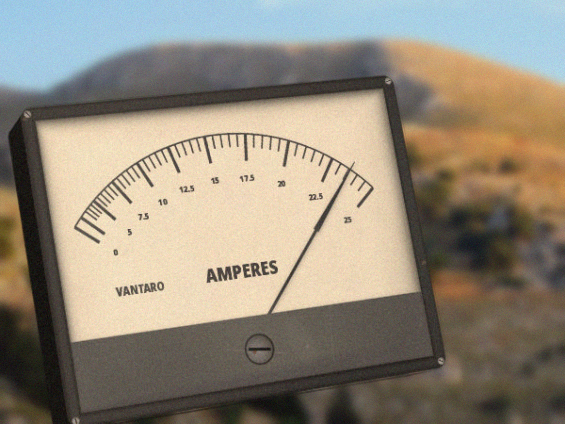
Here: 23.5 A
